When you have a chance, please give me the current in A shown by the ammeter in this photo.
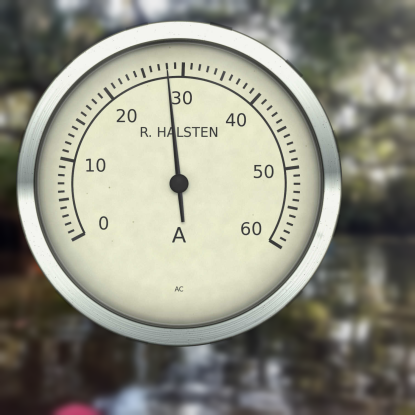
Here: 28 A
